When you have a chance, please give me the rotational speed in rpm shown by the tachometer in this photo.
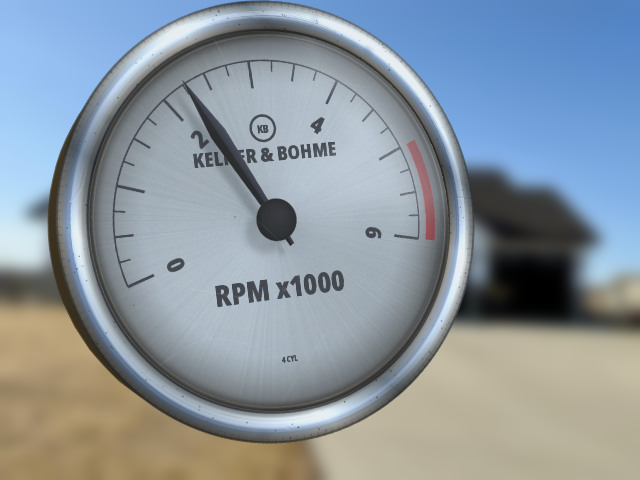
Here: 2250 rpm
